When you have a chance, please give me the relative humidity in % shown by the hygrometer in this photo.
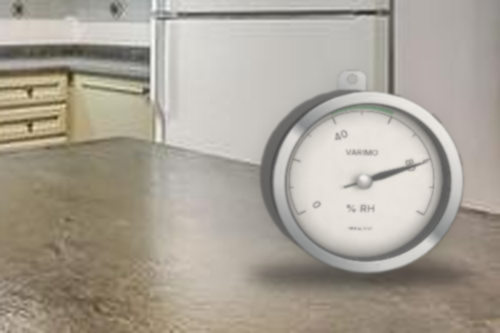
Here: 80 %
